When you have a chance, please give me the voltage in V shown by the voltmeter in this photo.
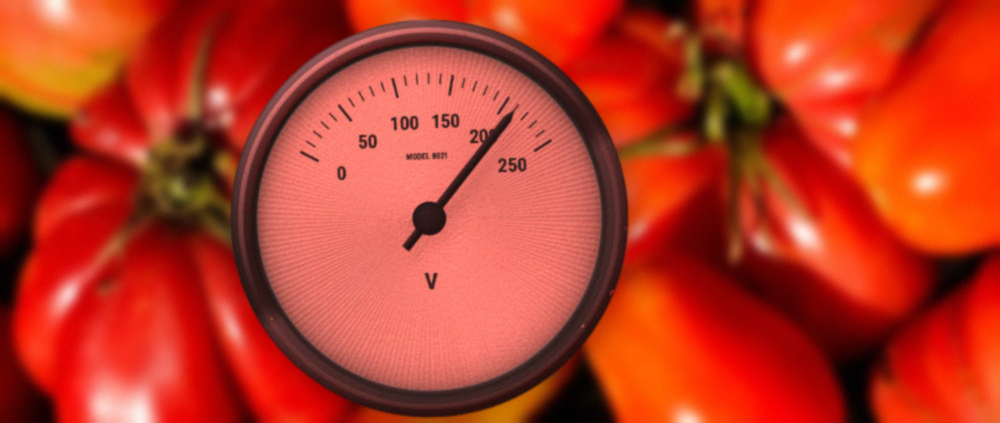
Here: 210 V
